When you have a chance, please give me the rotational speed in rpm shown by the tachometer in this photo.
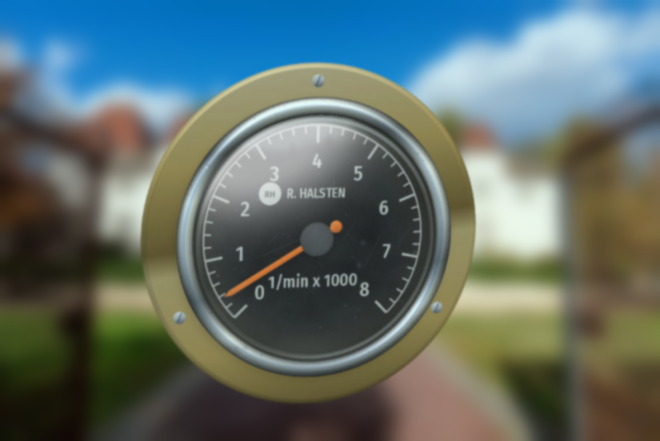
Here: 400 rpm
